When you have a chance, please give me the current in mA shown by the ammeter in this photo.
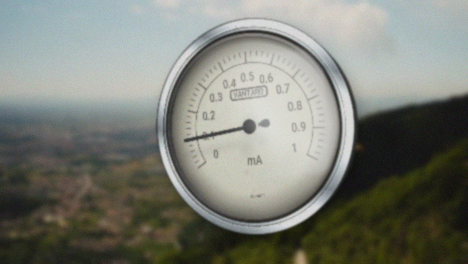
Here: 0.1 mA
